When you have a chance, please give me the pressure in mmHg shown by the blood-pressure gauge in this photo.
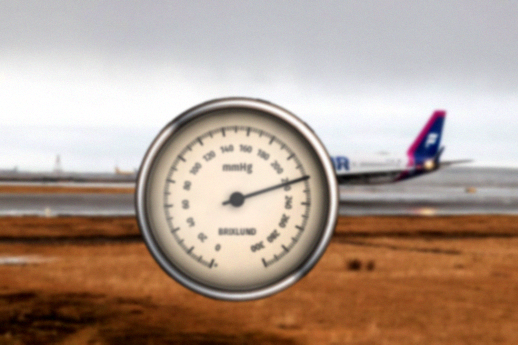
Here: 220 mmHg
